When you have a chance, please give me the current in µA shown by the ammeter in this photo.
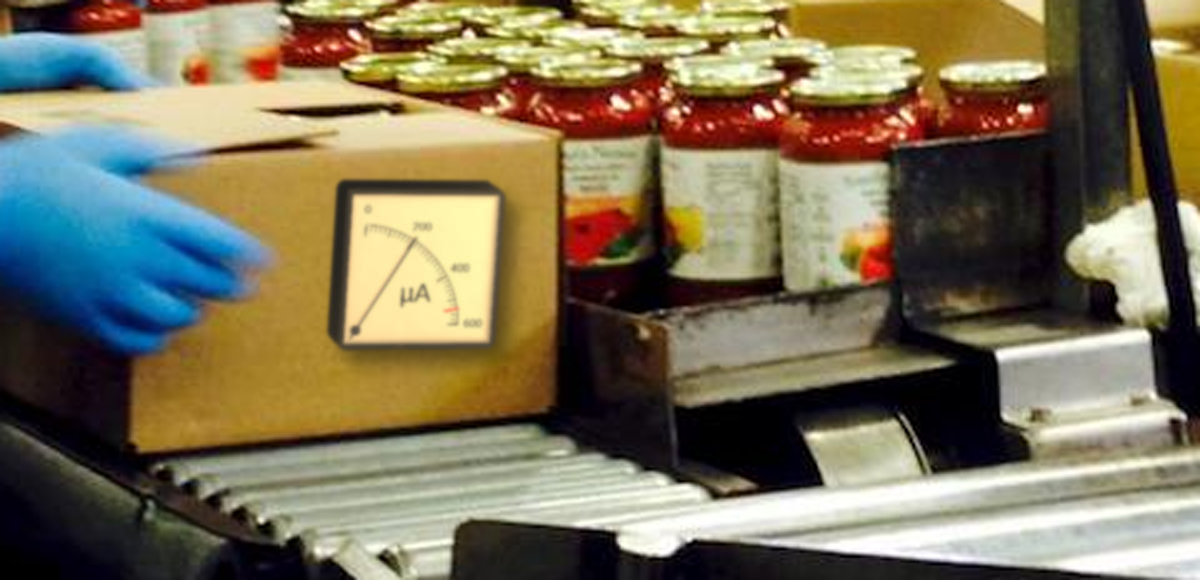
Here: 200 µA
